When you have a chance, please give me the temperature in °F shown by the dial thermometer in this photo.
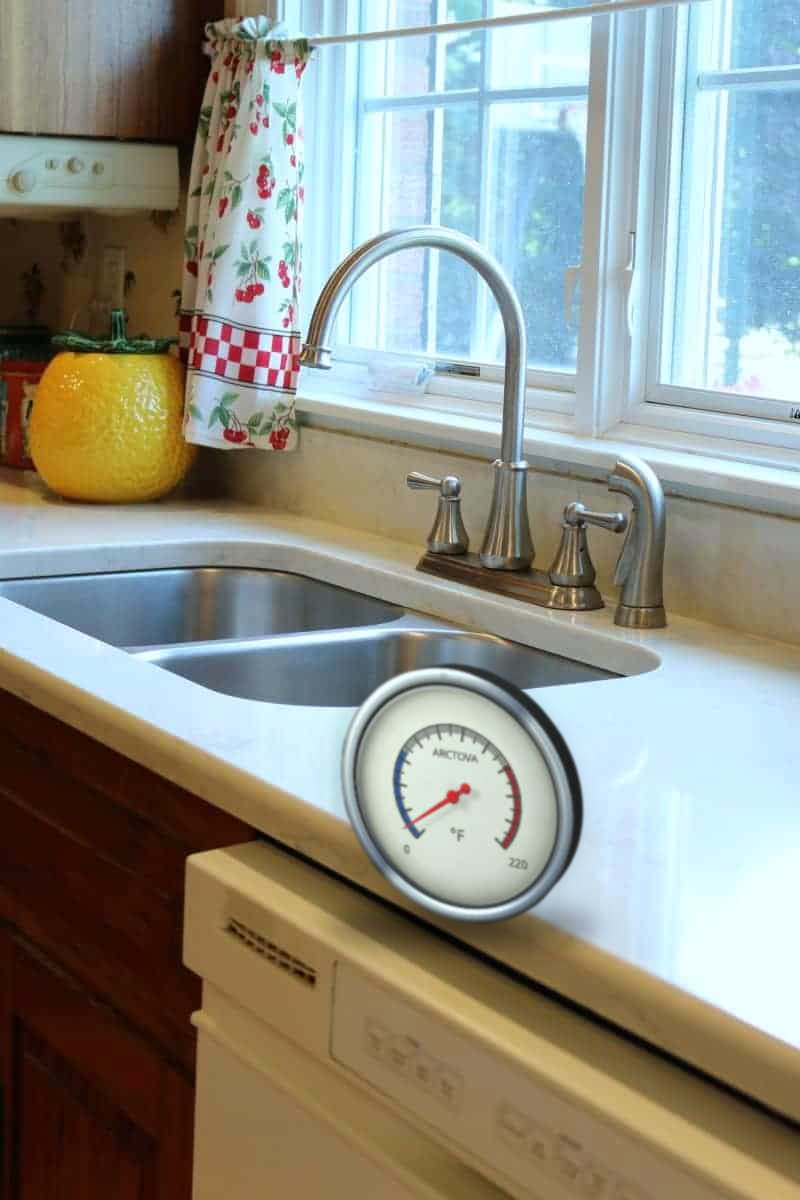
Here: 10 °F
